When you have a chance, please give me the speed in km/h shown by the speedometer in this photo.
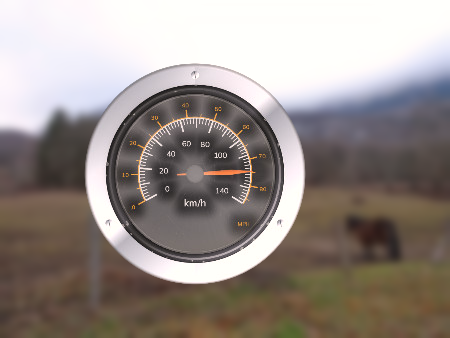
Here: 120 km/h
